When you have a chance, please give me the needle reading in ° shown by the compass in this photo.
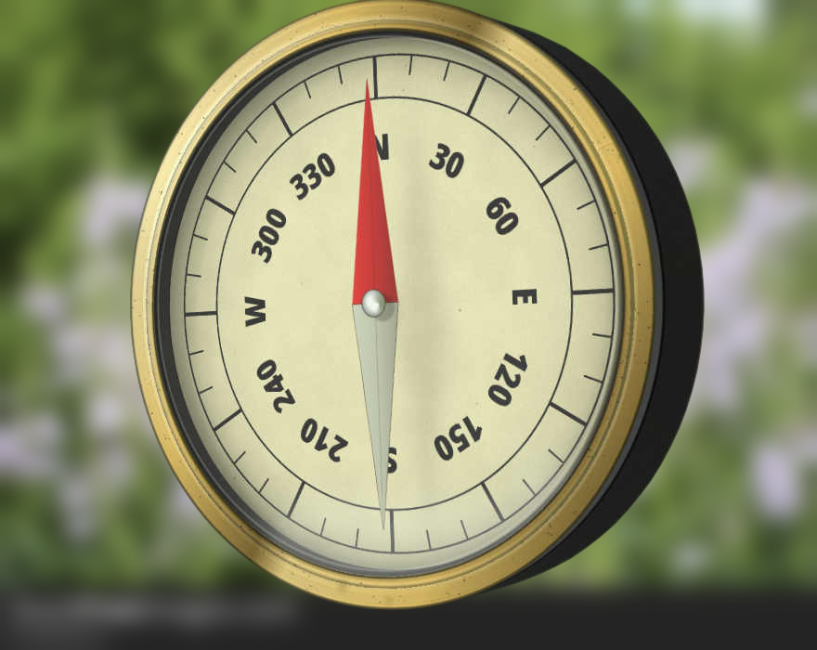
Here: 0 °
